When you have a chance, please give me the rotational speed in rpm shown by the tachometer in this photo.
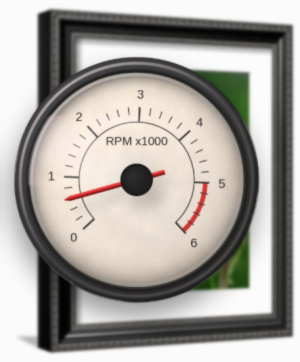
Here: 600 rpm
